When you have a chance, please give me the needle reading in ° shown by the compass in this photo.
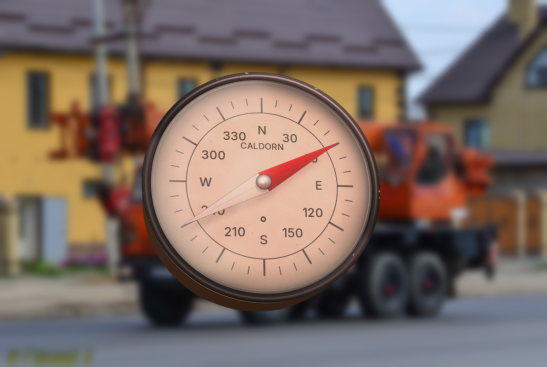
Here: 60 °
